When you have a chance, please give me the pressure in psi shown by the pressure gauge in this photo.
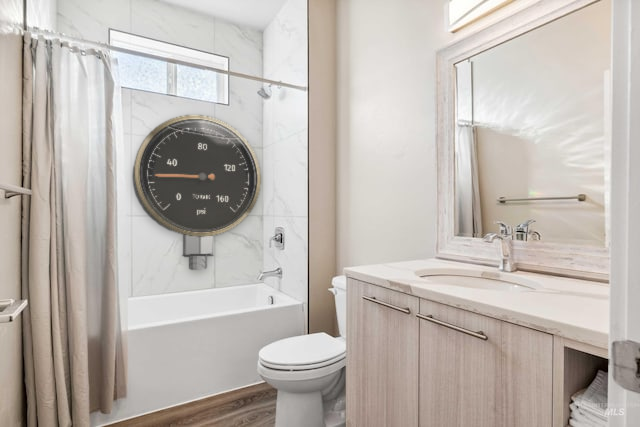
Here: 25 psi
